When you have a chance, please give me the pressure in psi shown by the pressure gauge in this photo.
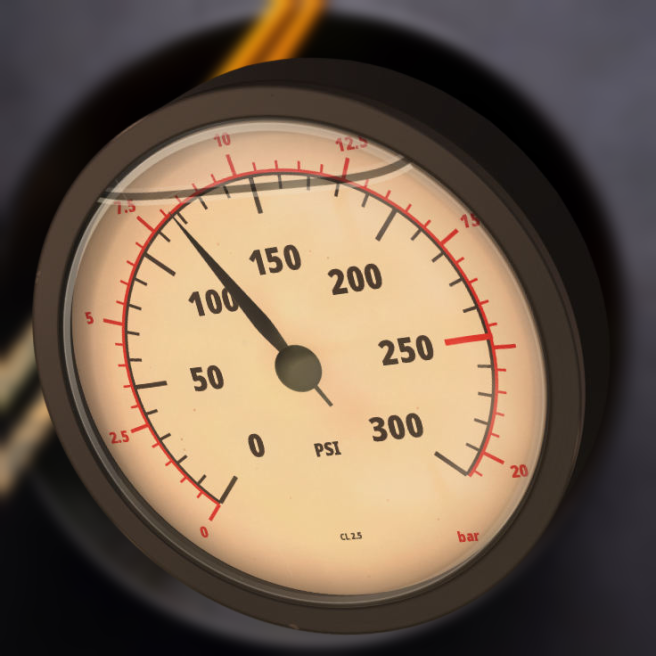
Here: 120 psi
